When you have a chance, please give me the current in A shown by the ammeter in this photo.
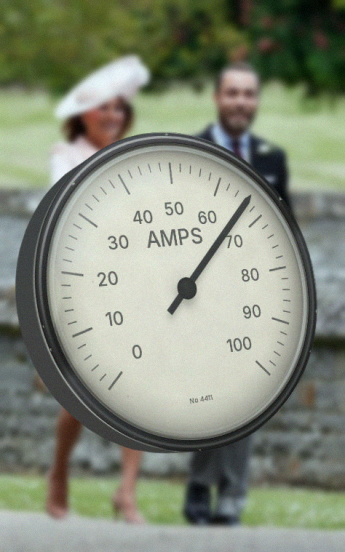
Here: 66 A
